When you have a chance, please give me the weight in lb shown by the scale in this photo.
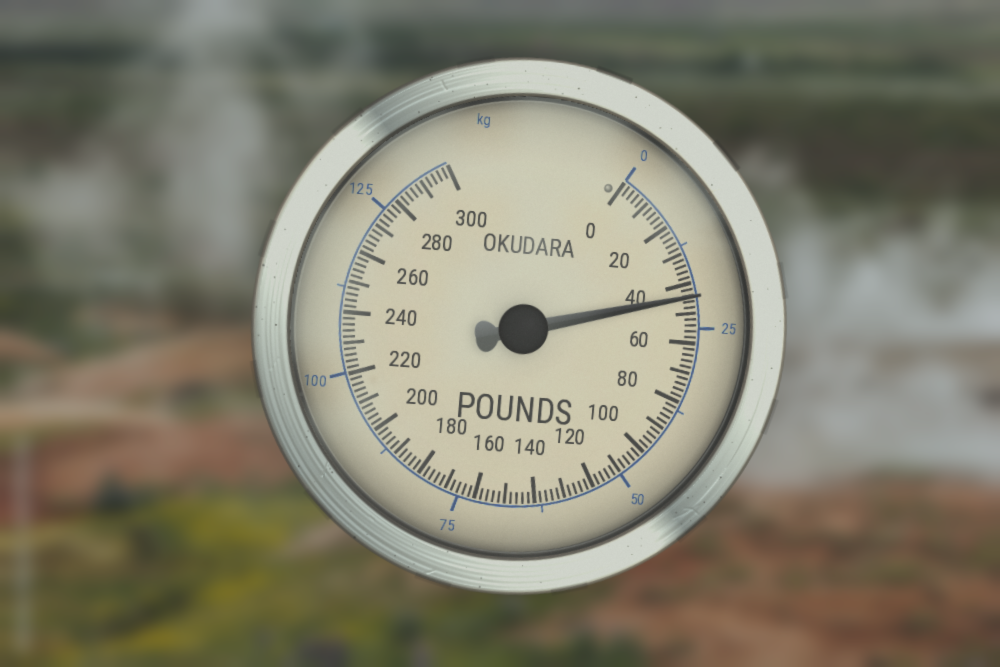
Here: 44 lb
